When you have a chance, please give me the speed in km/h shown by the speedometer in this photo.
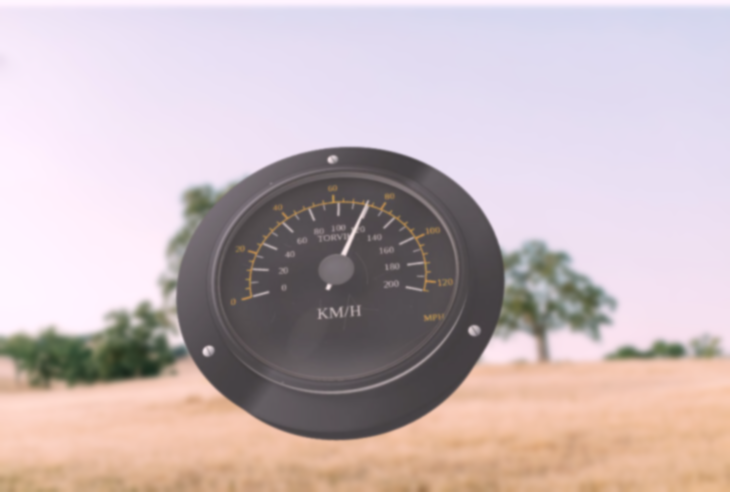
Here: 120 km/h
